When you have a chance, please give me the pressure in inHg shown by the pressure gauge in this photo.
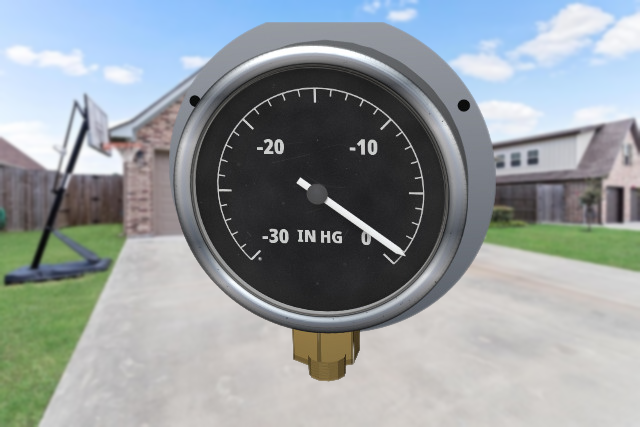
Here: -1 inHg
